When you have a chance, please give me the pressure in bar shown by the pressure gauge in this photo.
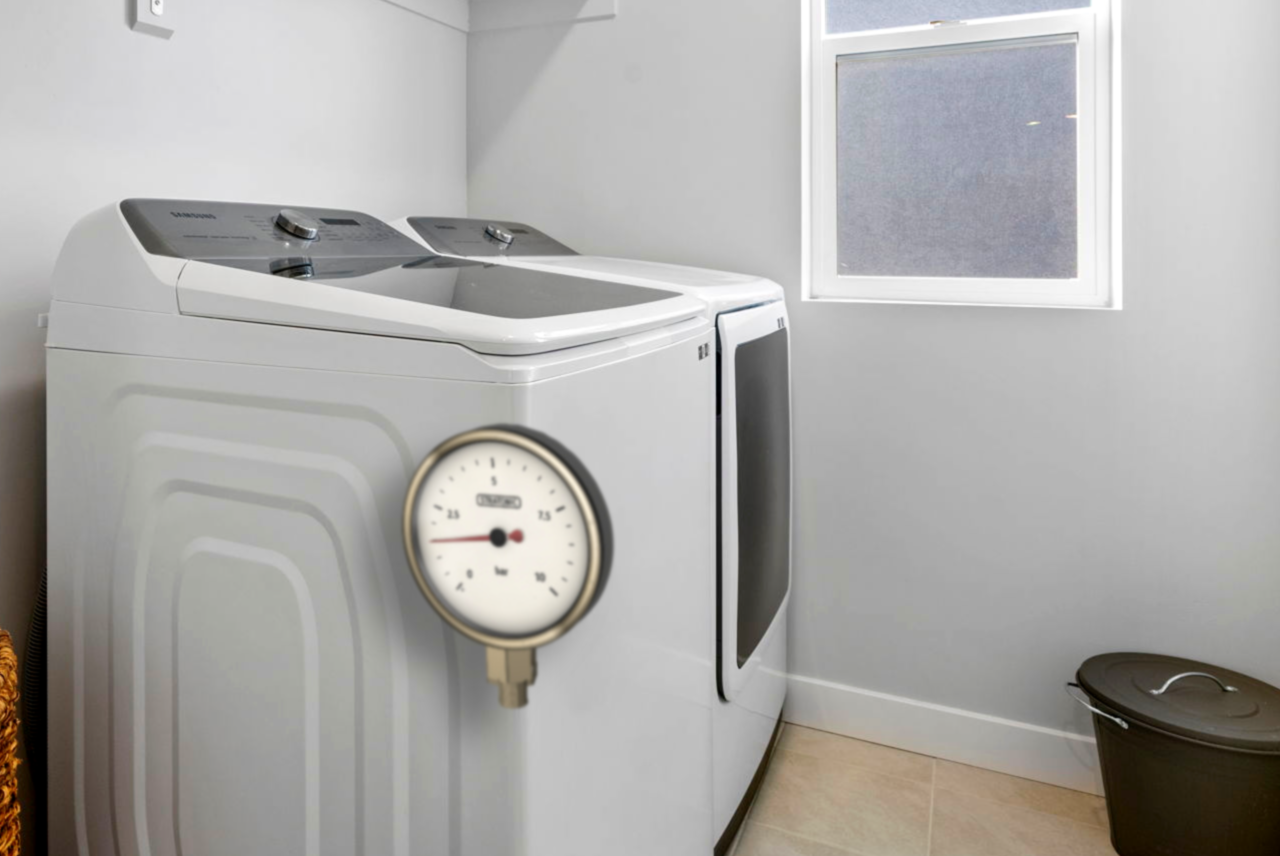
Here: 1.5 bar
